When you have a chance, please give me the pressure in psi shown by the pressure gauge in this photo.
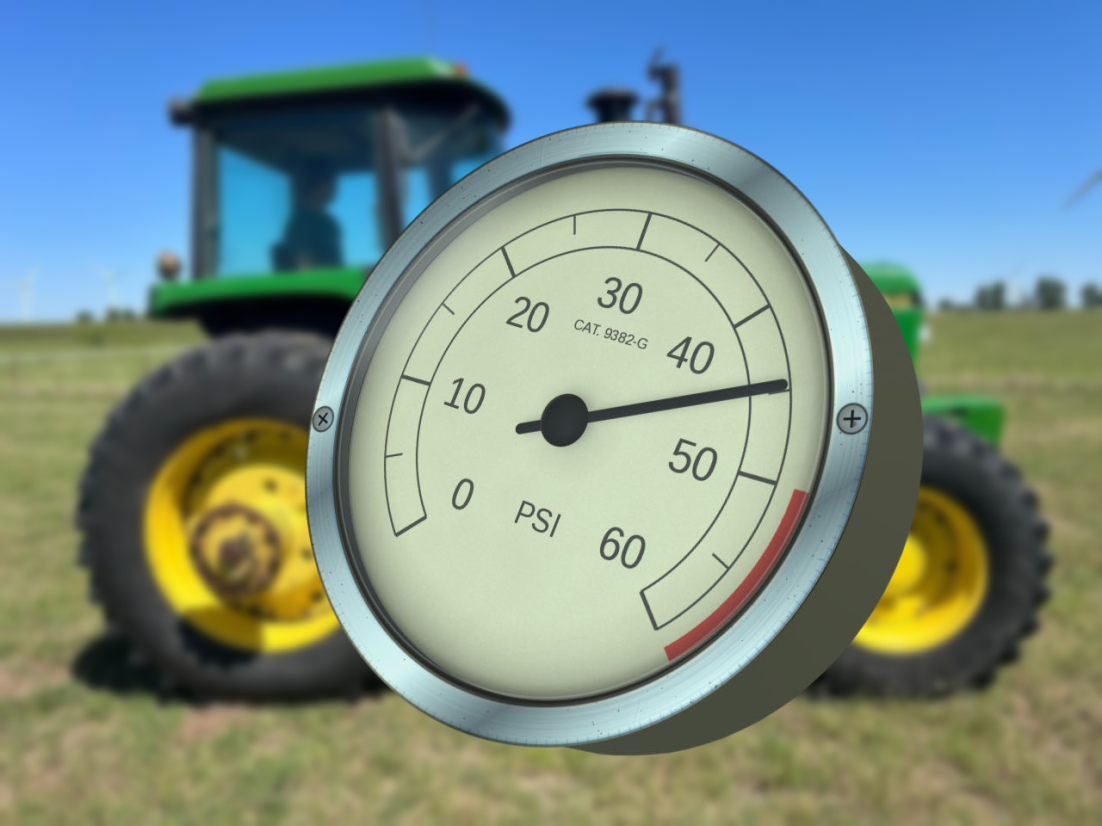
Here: 45 psi
